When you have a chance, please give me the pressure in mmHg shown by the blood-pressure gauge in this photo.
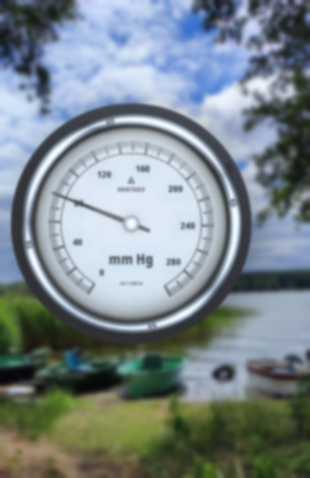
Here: 80 mmHg
